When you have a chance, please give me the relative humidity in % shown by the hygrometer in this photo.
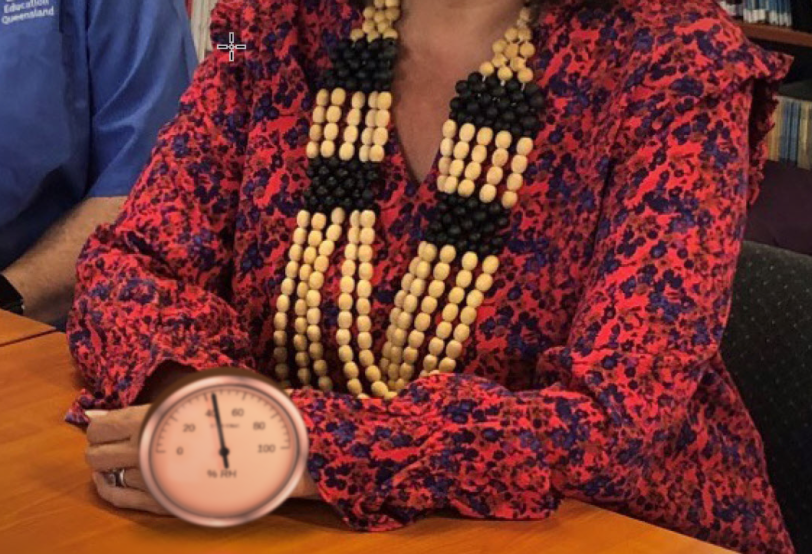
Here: 44 %
